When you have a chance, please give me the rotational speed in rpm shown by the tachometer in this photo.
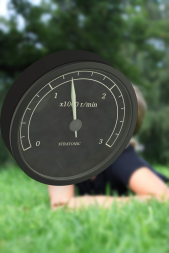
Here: 1300 rpm
